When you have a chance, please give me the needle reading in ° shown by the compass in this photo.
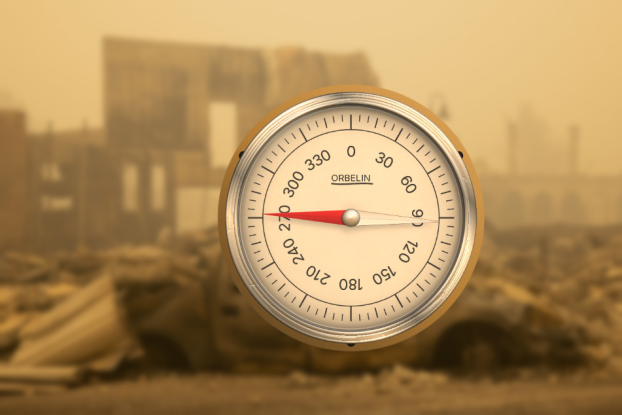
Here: 272.5 °
